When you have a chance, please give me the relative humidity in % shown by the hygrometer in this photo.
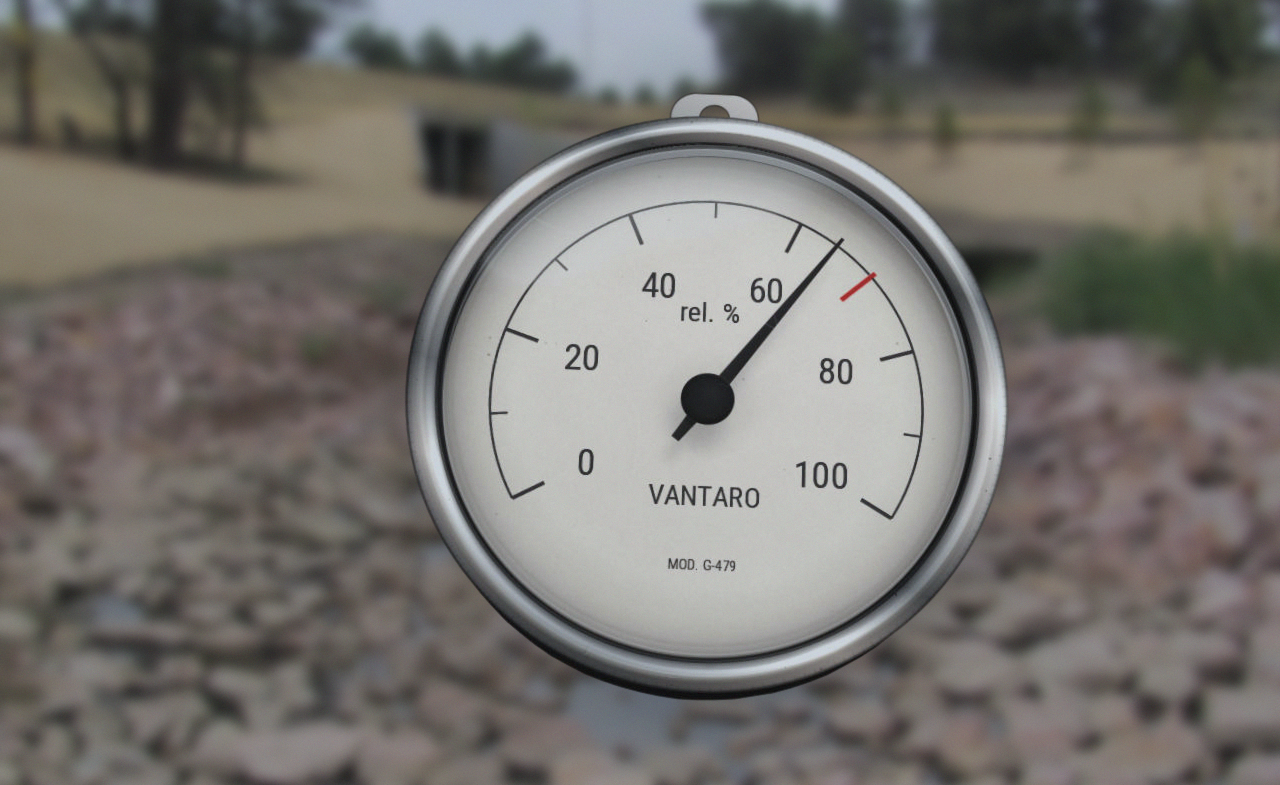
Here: 65 %
